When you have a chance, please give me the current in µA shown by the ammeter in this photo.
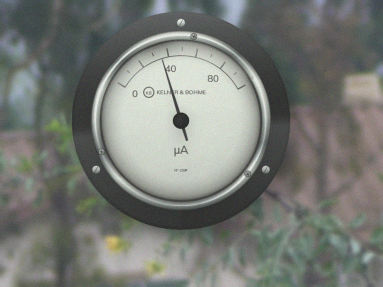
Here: 35 µA
